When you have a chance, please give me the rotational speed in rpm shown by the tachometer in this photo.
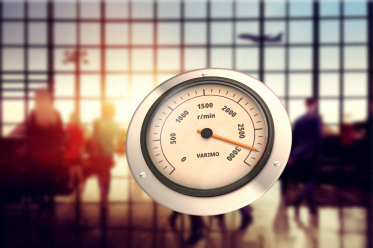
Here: 2800 rpm
